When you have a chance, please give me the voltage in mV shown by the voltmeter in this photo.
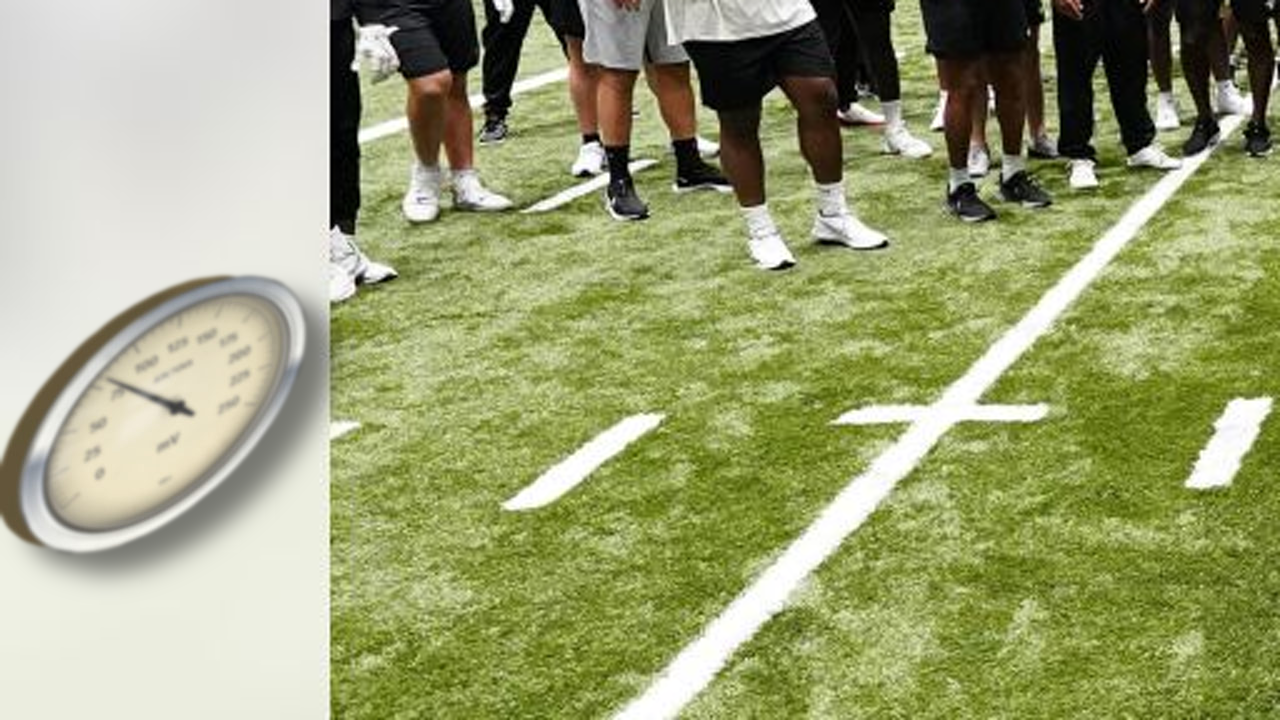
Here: 80 mV
